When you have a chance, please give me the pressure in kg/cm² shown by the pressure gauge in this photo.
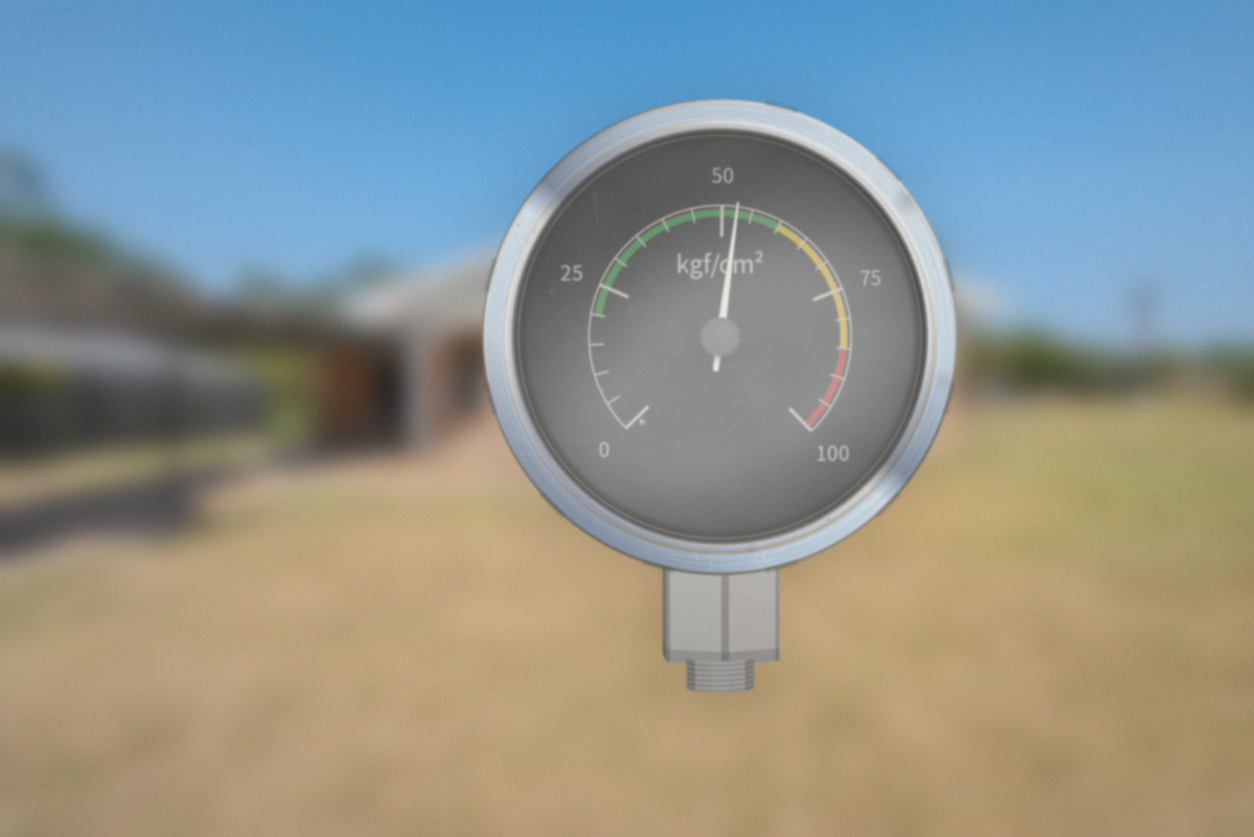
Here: 52.5 kg/cm²
